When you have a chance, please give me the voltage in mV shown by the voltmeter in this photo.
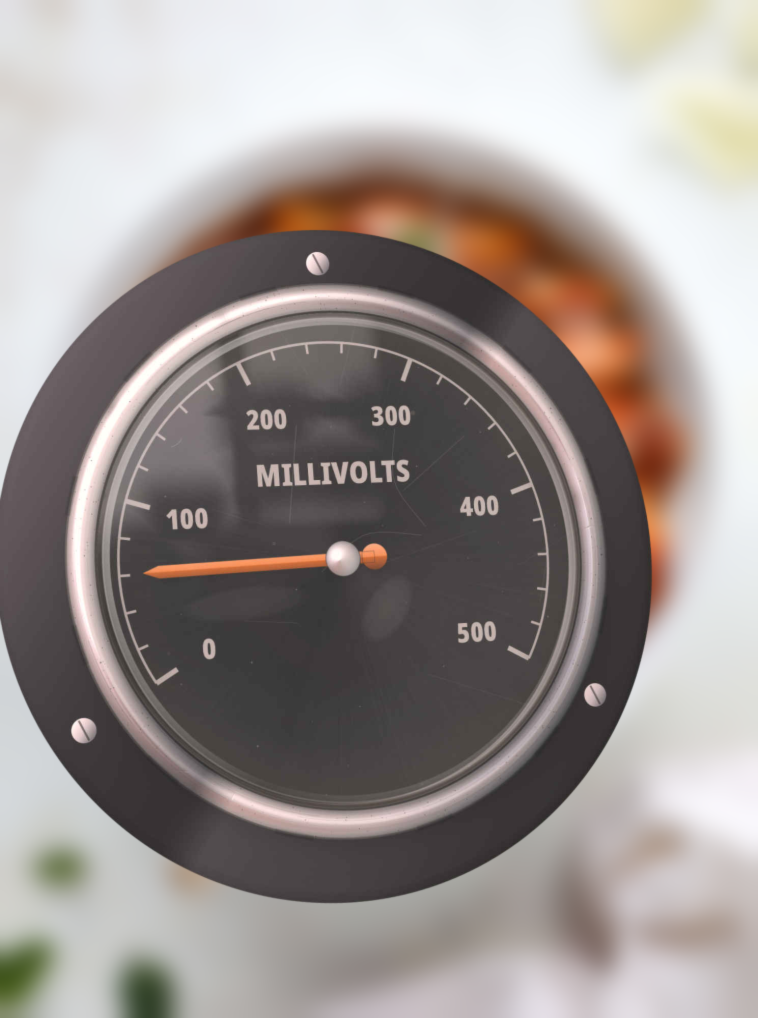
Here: 60 mV
